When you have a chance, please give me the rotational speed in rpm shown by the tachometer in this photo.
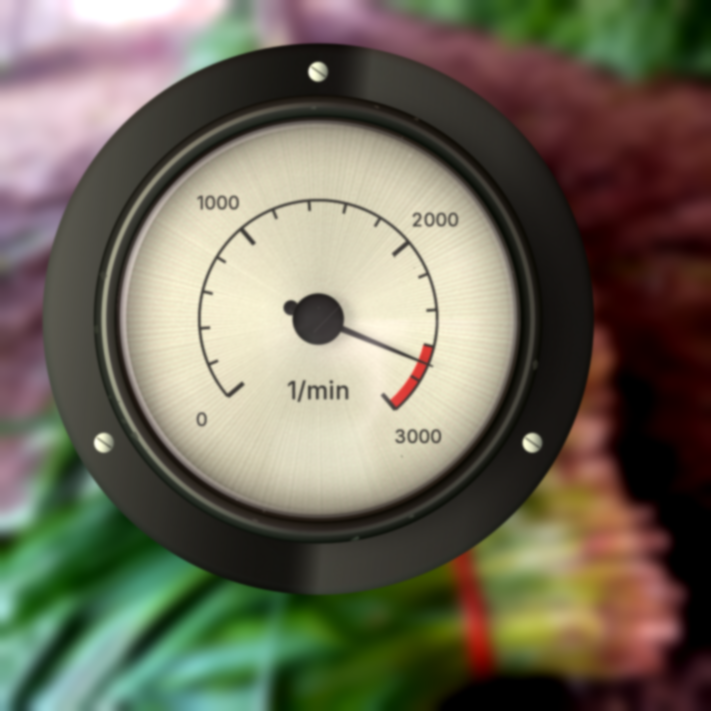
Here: 2700 rpm
